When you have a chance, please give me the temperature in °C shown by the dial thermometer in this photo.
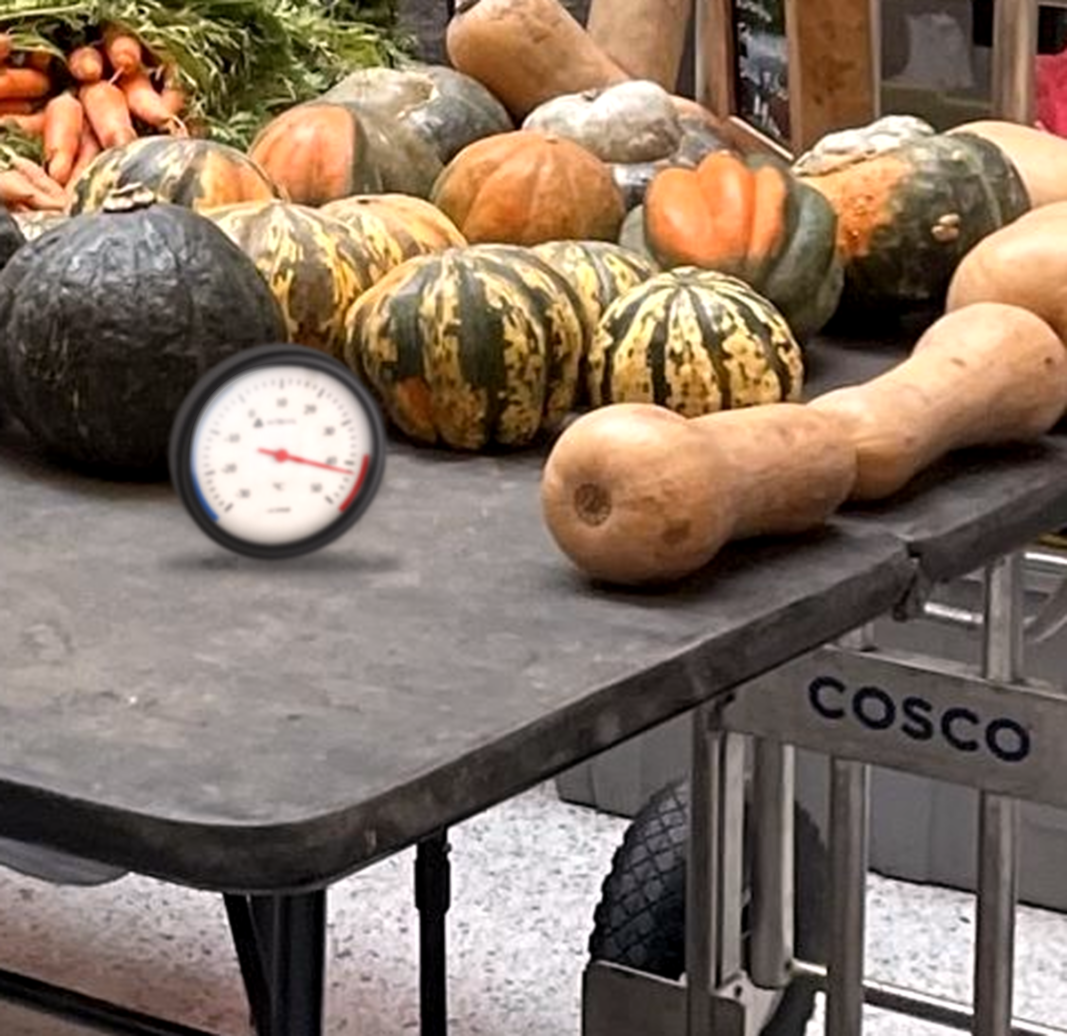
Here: 42 °C
